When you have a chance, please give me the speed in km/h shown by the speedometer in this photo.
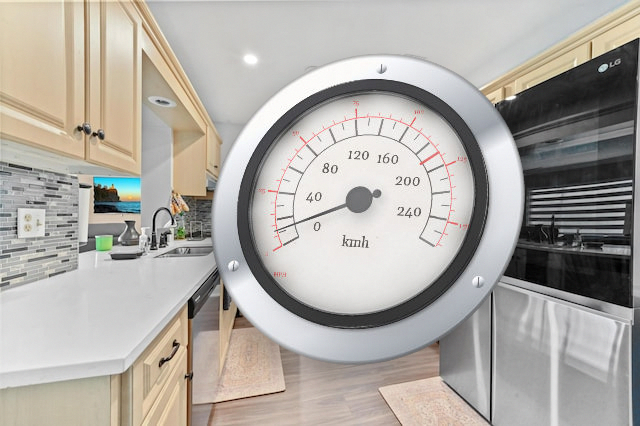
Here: 10 km/h
